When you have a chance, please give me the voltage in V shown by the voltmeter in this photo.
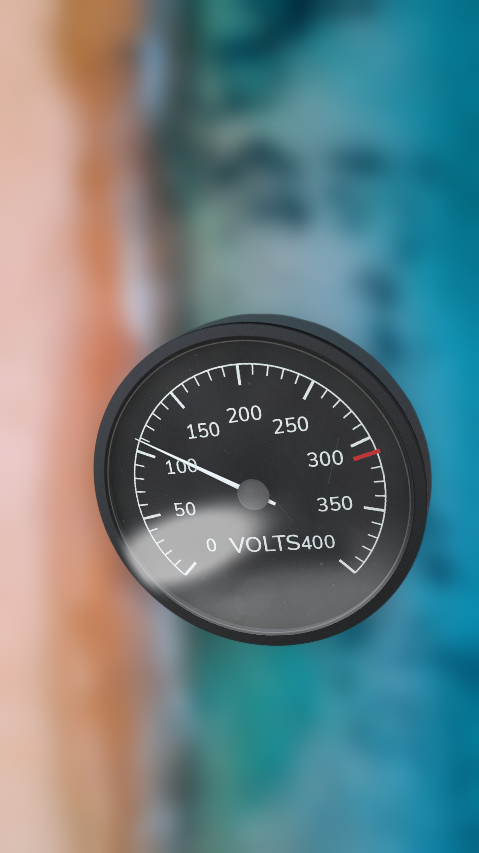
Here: 110 V
